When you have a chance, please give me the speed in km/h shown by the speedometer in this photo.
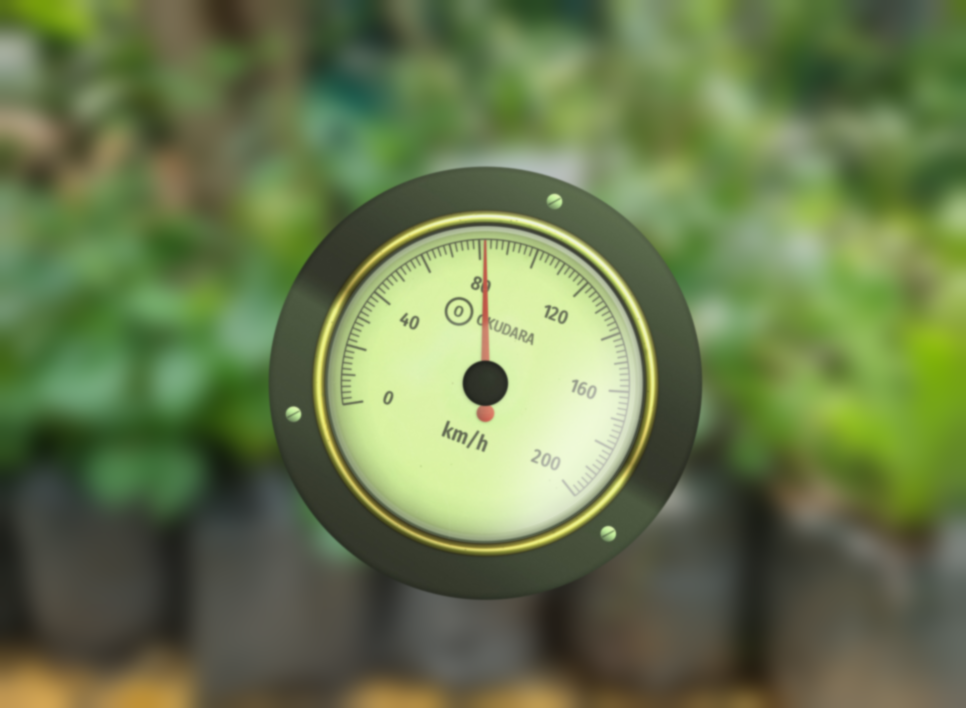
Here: 82 km/h
